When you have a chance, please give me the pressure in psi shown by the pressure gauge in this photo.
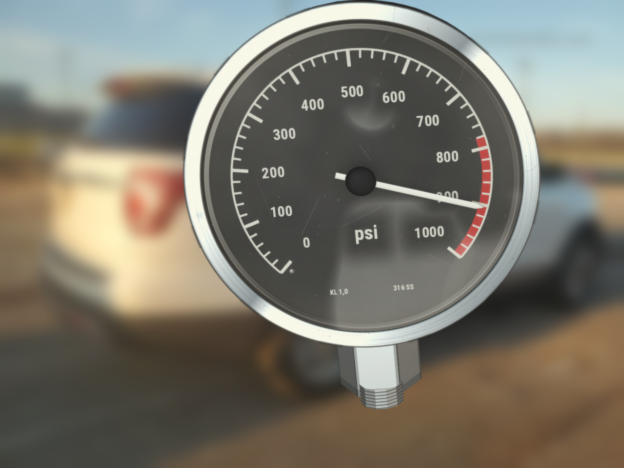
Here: 900 psi
